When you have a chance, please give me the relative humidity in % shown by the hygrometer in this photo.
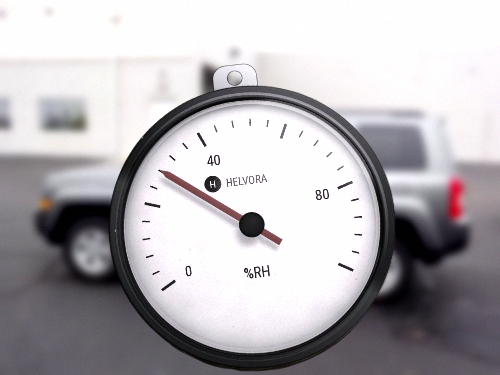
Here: 28 %
